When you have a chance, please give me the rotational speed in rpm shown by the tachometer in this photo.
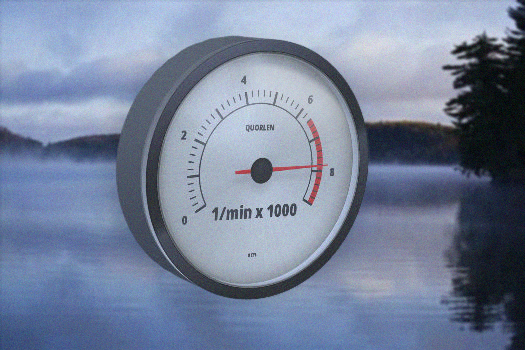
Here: 7800 rpm
